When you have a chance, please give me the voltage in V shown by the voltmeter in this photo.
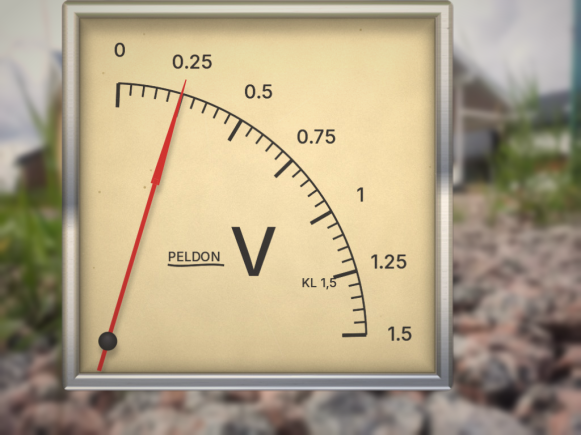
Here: 0.25 V
